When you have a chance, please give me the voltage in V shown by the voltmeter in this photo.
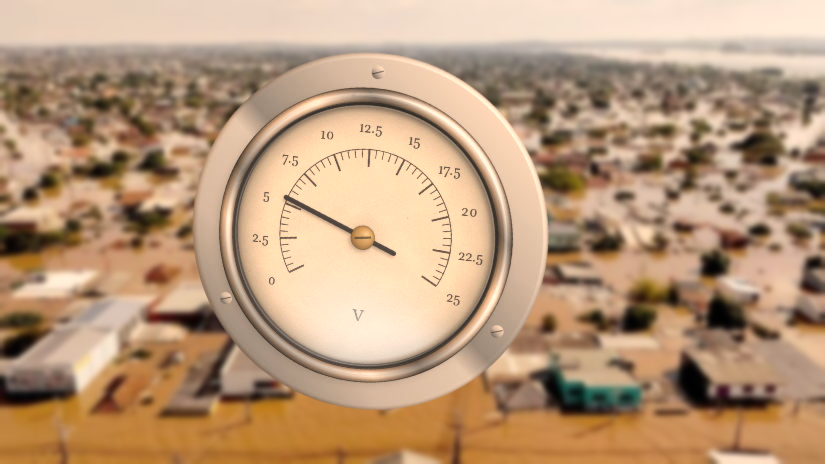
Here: 5.5 V
